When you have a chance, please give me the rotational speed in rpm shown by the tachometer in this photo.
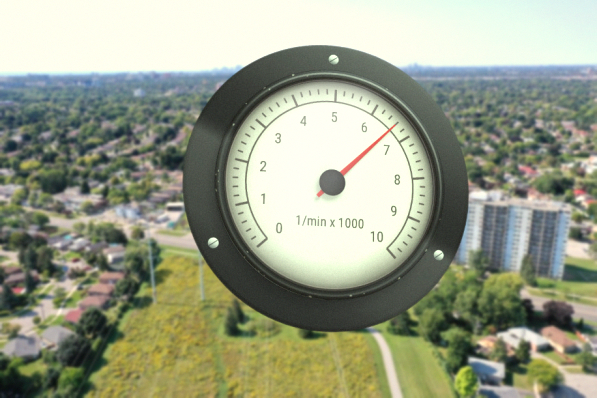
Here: 6600 rpm
